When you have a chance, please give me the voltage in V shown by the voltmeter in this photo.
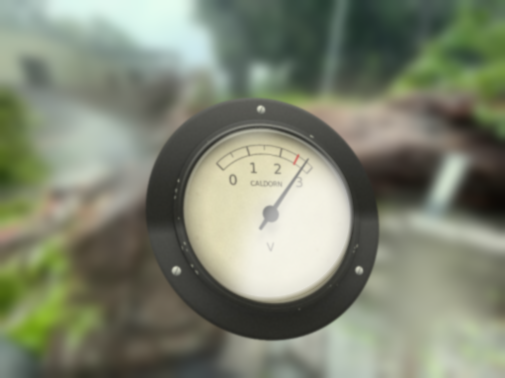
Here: 2.75 V
